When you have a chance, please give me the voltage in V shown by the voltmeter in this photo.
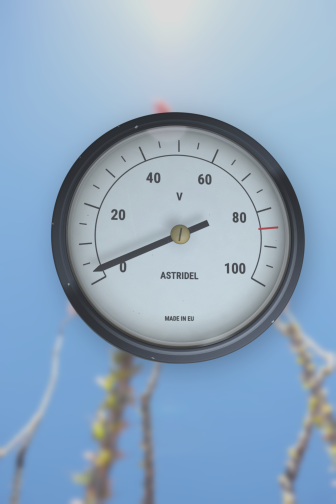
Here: 2.5 V
